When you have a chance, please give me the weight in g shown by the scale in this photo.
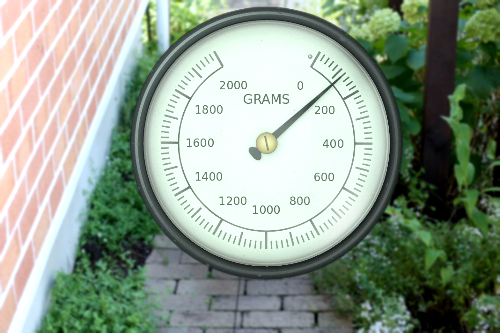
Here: 120 g
